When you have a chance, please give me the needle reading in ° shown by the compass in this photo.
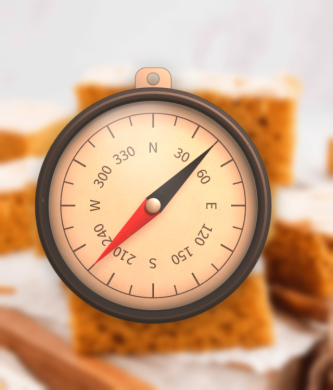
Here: 225 °
